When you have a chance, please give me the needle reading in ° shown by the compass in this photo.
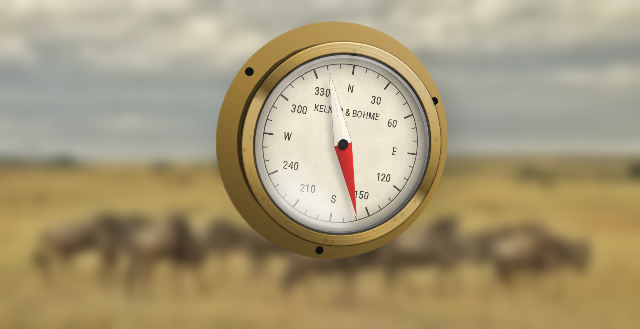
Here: 160 °
